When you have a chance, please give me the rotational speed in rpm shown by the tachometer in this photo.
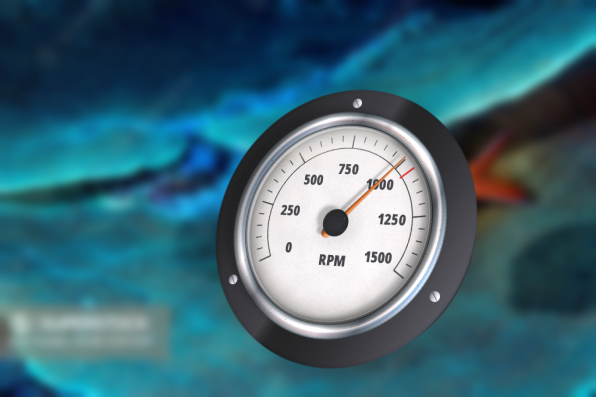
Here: 1000 rpm
